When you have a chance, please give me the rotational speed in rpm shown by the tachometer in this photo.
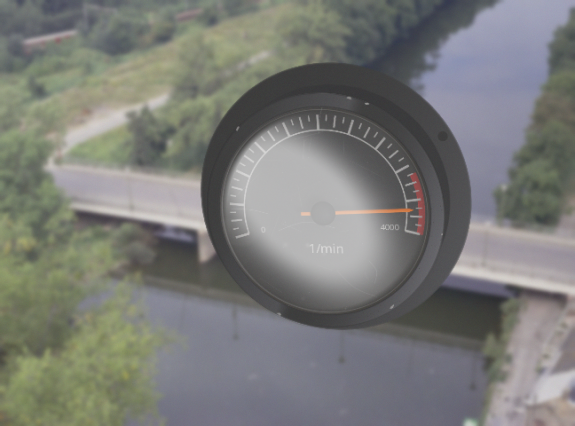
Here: 3700 rpm
